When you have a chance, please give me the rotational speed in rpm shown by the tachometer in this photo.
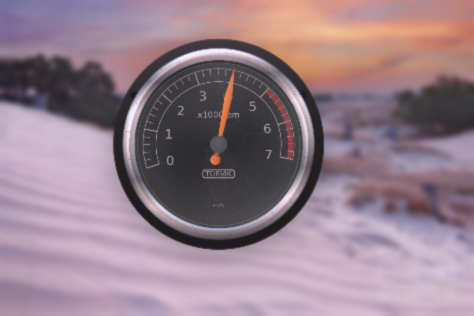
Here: 4000 rpm
